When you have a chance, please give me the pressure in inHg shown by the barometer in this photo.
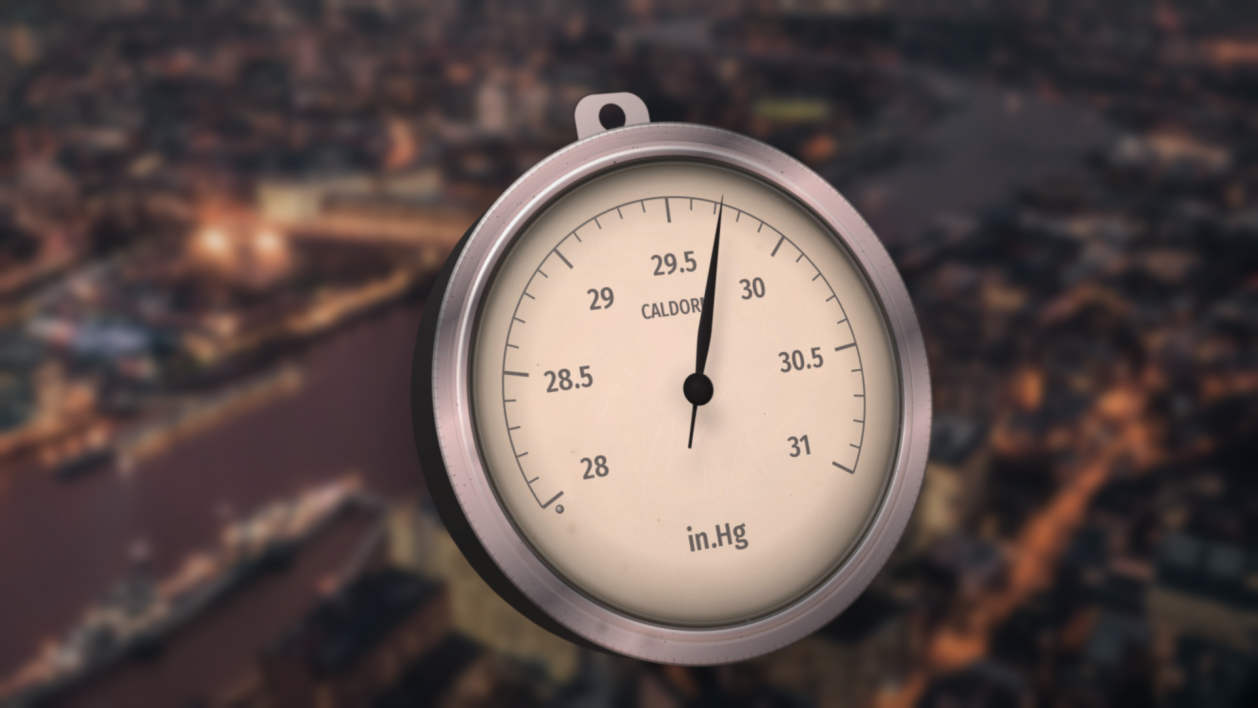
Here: 29.7 inHg
